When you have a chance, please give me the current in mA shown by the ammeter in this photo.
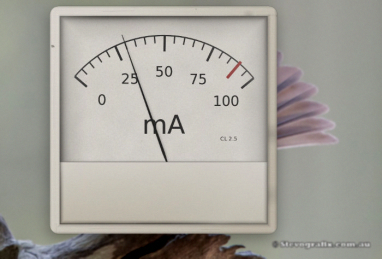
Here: 30 mA
